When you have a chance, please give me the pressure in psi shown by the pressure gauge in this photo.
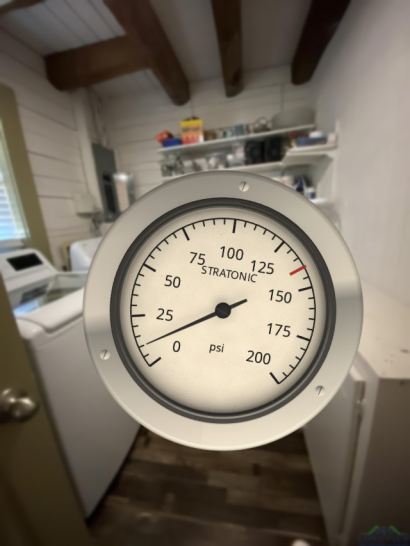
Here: 10 psi
